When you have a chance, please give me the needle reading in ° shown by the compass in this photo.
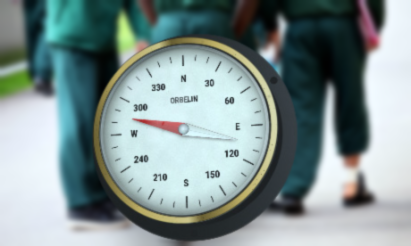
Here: 285 °
